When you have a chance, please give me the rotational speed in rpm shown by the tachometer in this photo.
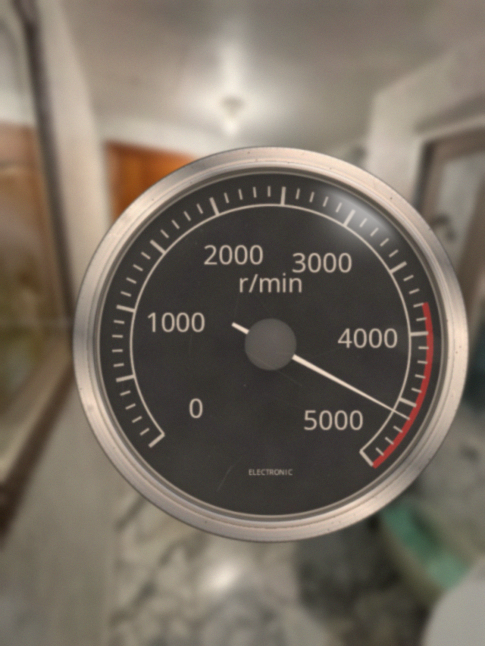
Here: 4600 rpm
